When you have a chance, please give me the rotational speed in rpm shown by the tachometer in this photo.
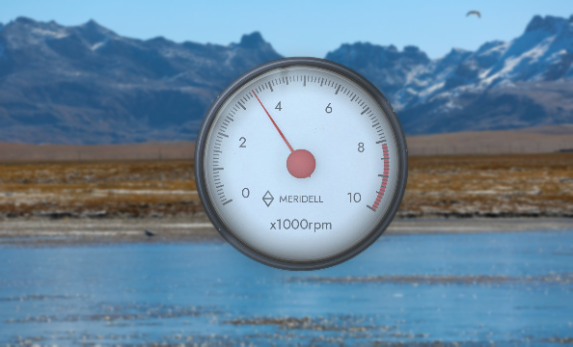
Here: 3500 rpm
